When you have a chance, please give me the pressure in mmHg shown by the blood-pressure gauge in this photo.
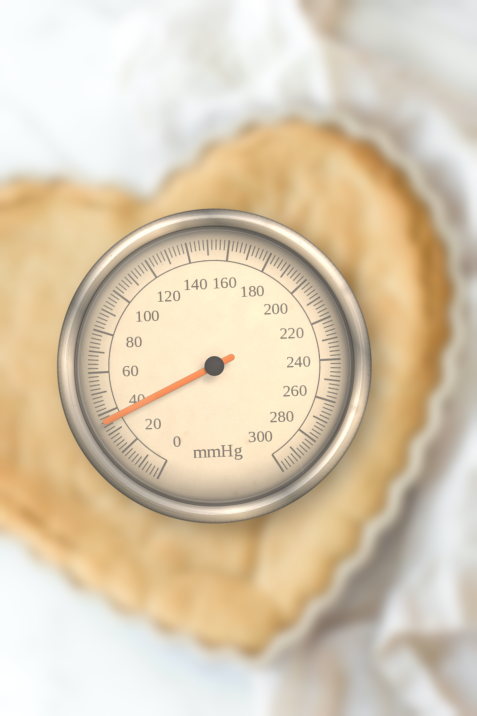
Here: 36 mmHg
